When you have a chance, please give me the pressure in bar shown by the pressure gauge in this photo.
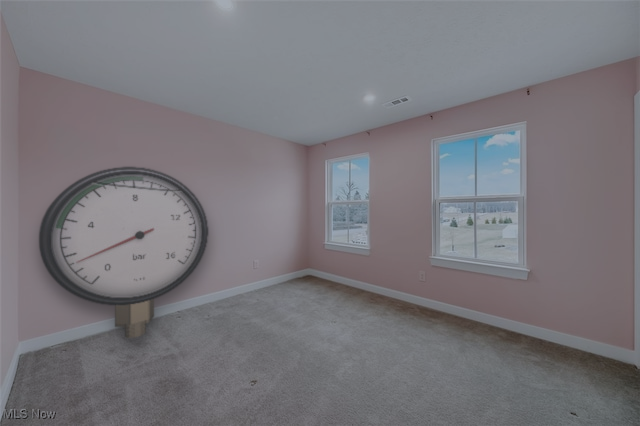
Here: 1.5 bar
